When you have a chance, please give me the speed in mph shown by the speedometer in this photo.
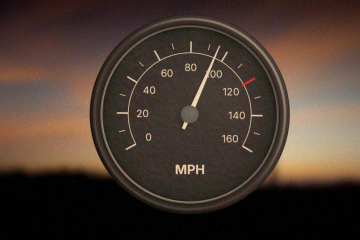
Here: 95 mph
